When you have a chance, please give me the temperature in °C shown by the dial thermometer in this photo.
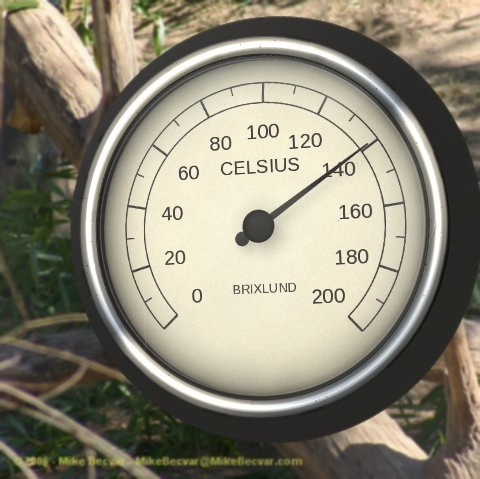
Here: 140 °C
